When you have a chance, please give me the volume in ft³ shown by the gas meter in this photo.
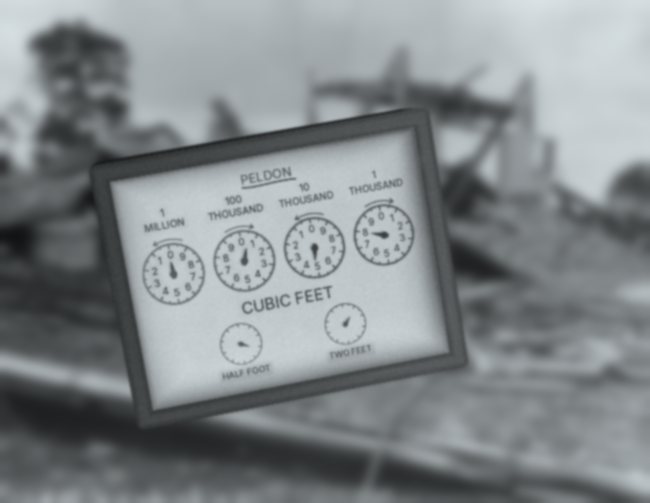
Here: 4800 ft³
